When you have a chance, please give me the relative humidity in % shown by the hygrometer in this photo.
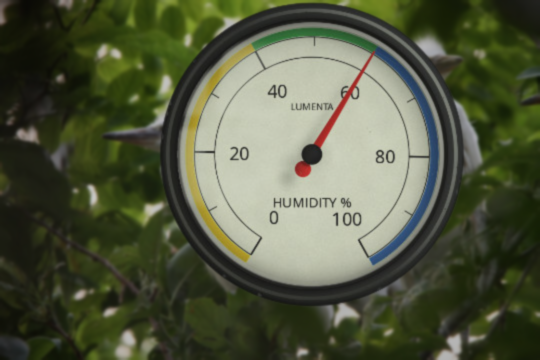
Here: 60 %
